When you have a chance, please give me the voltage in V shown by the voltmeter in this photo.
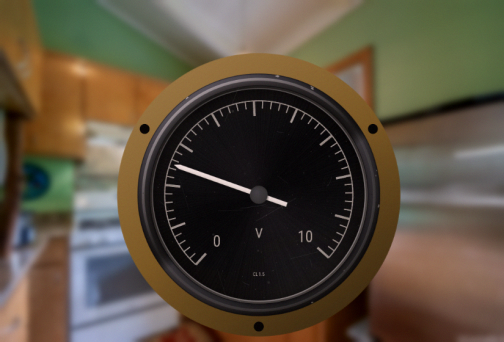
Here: 2.5 V
